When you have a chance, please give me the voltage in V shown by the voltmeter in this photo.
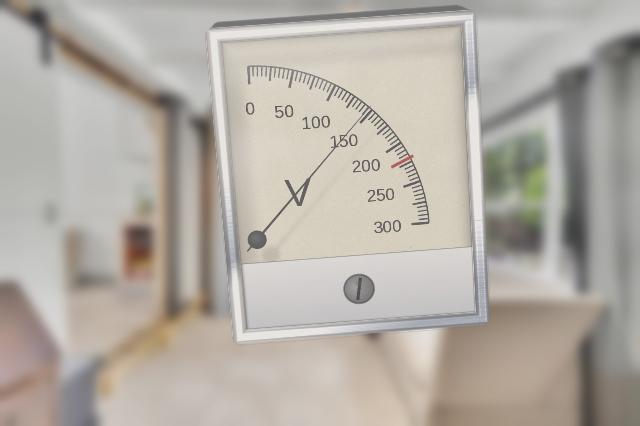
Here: 145 V
